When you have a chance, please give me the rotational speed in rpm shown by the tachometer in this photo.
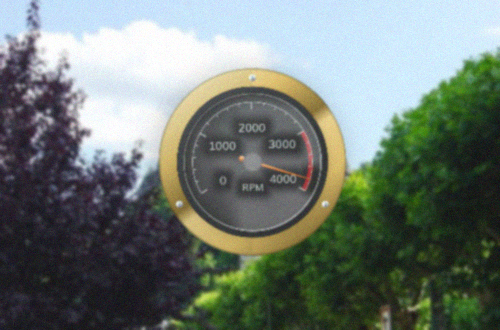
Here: 3800 rpm
